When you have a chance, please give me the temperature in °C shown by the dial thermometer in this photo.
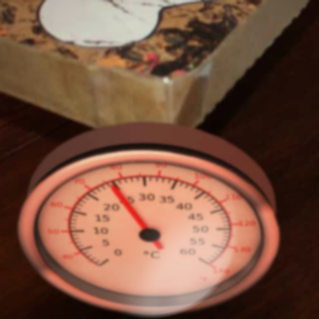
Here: 25 °C
